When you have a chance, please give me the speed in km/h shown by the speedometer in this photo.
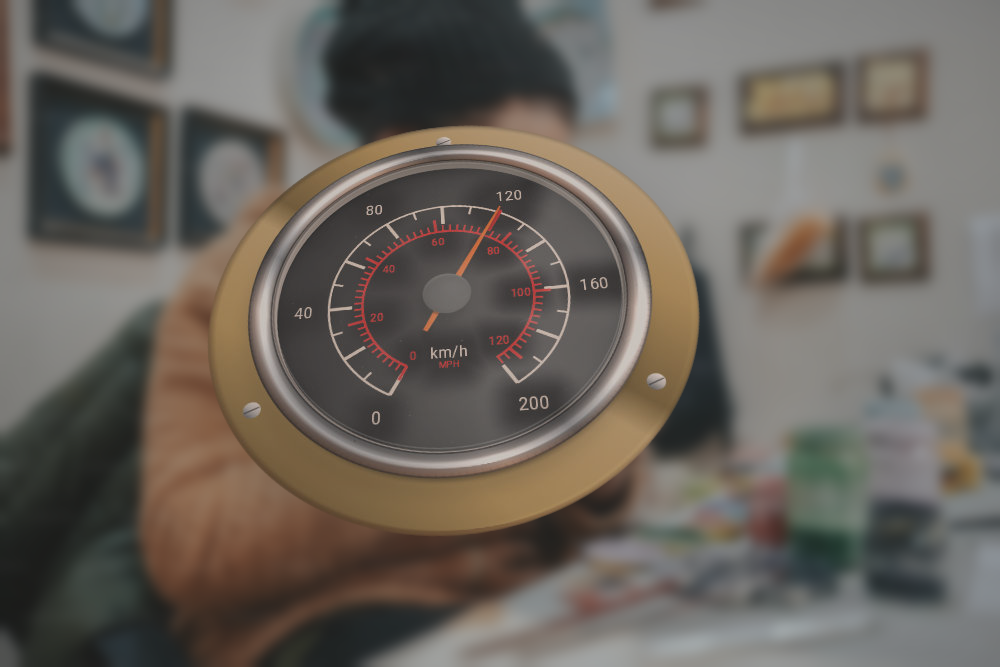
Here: 120 km/h
